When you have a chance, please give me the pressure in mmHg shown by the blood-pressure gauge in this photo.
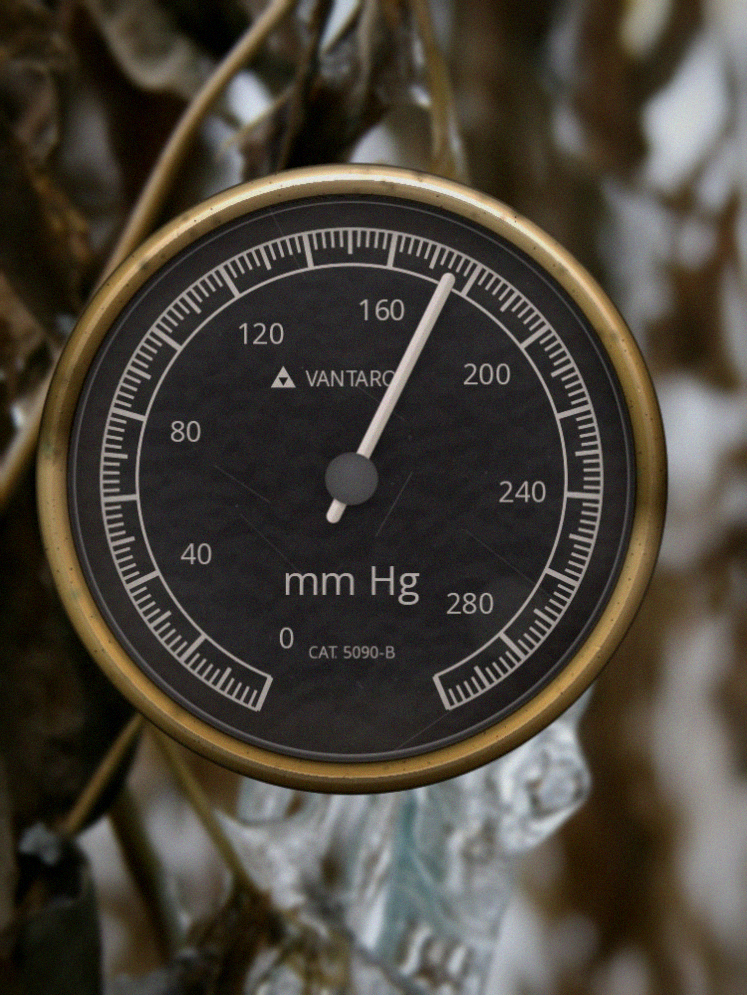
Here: 175 mmHg
